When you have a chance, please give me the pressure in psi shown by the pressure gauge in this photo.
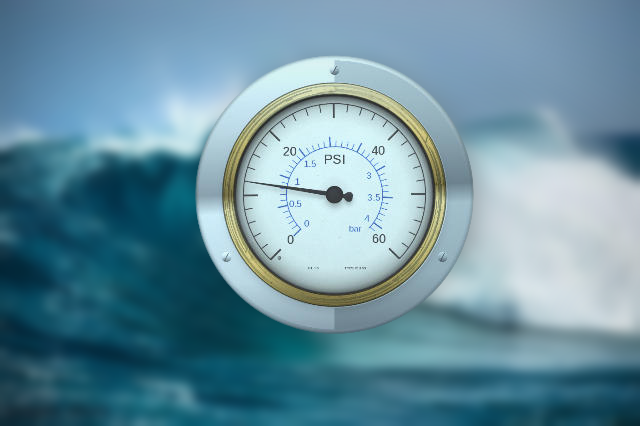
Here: 12 psi
